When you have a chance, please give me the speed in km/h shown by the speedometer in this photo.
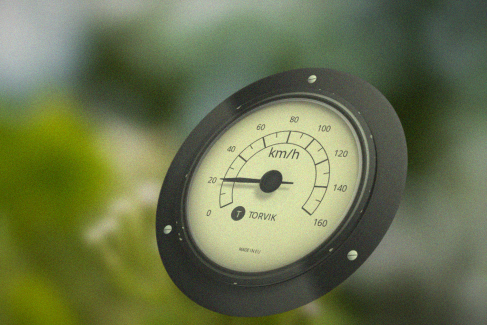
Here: 20 km/h
